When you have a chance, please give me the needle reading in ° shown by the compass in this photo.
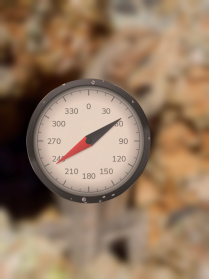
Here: 235 °
